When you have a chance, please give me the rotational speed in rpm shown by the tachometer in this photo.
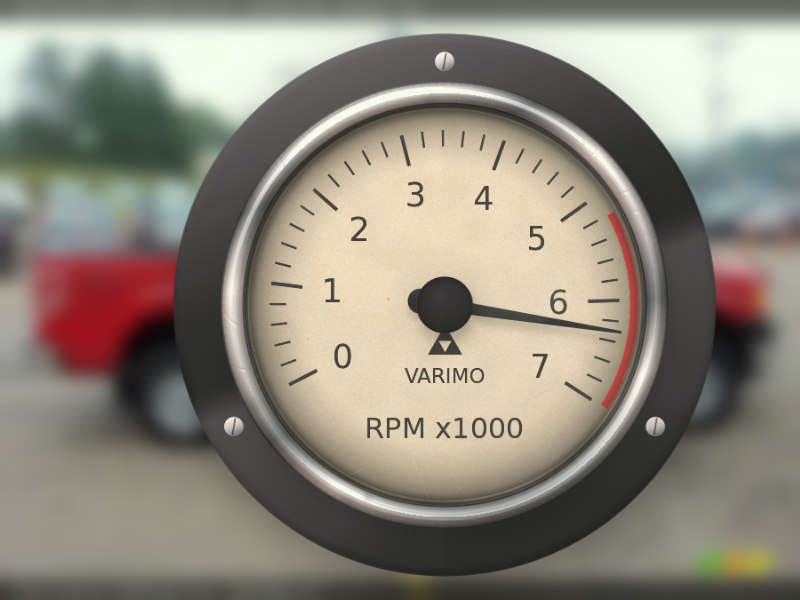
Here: 6300 rpm
